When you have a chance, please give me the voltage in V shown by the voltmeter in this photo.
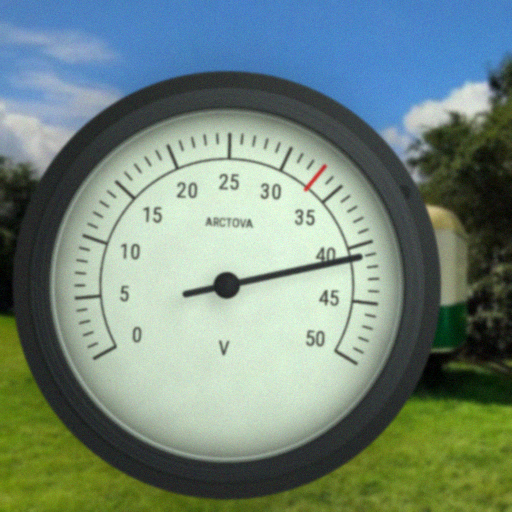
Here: 41 V
